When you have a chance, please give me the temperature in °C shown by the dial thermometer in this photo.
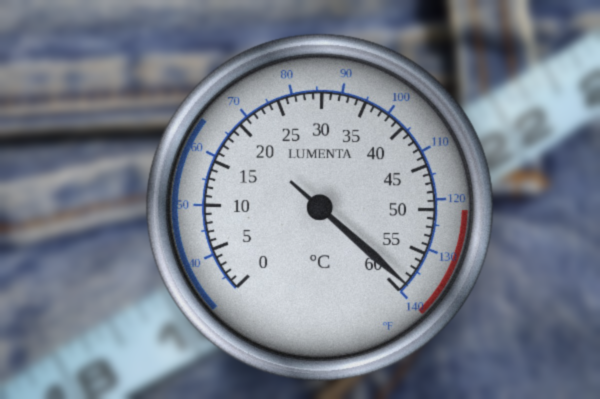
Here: 59 °C
